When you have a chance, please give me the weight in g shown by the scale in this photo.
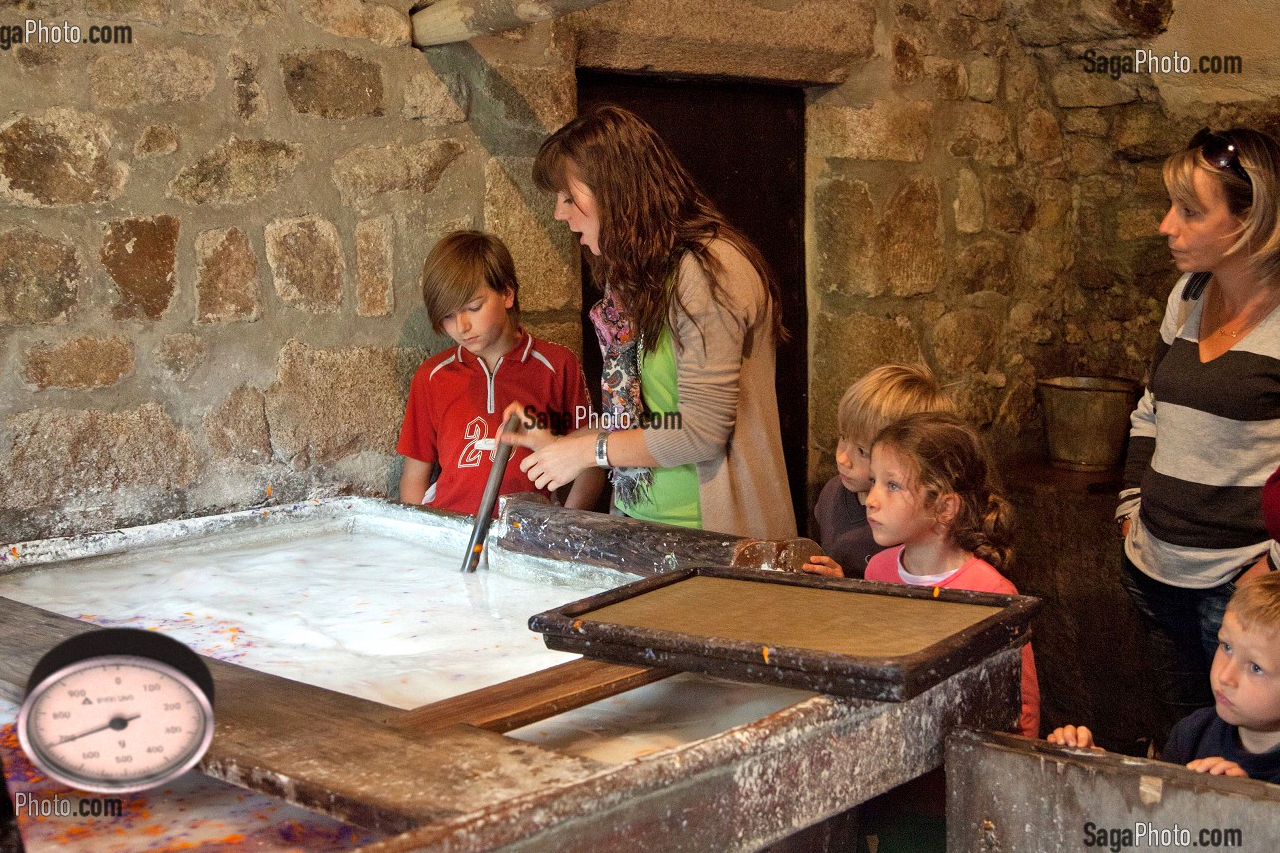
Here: 700 g
